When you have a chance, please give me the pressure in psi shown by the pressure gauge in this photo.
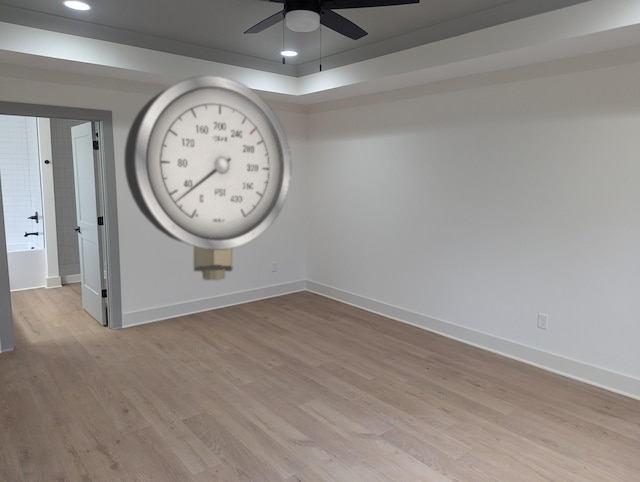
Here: 30 psi
